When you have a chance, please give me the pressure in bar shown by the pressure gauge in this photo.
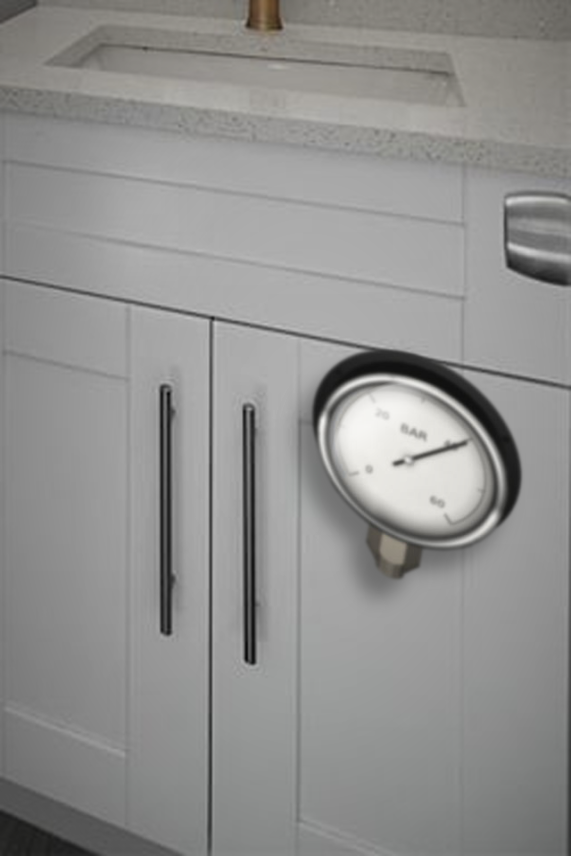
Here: 40 bar
